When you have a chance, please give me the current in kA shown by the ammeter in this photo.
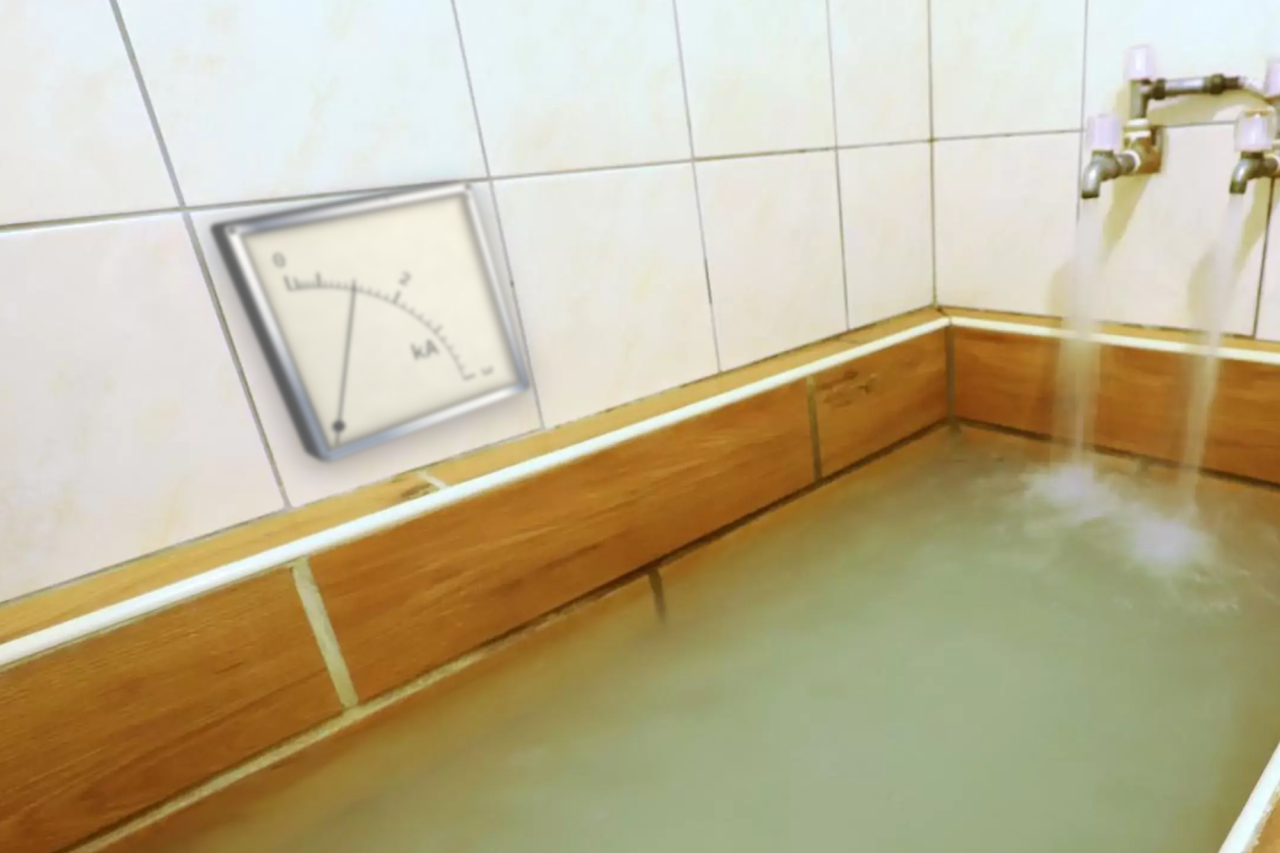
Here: 1.5 kA
